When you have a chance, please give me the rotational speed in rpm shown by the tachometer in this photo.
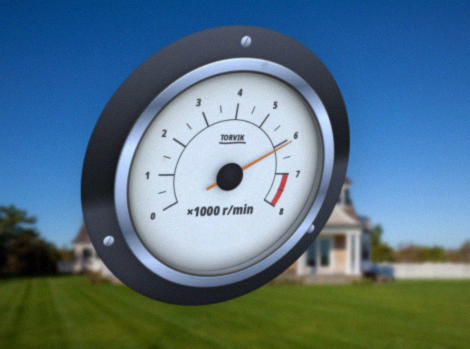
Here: 6000 rpm
